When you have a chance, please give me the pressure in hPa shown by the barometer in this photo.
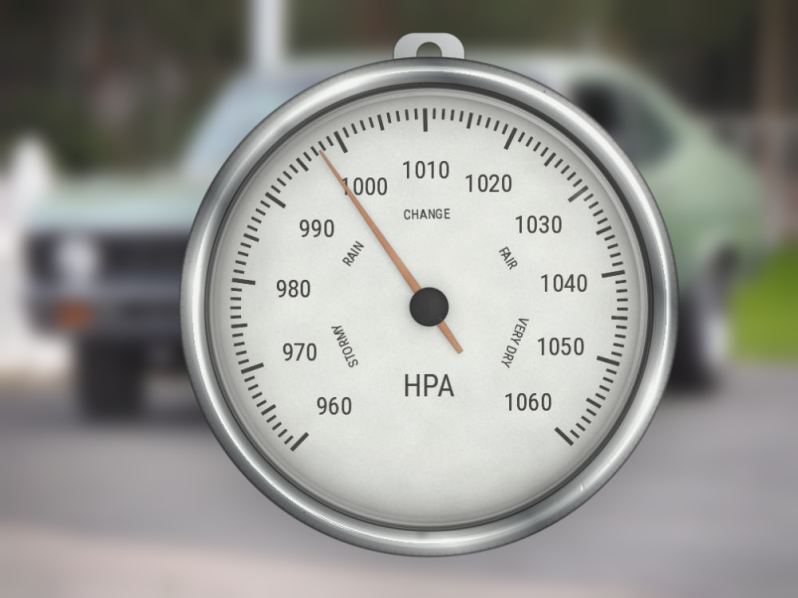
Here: 997.5 hPa
